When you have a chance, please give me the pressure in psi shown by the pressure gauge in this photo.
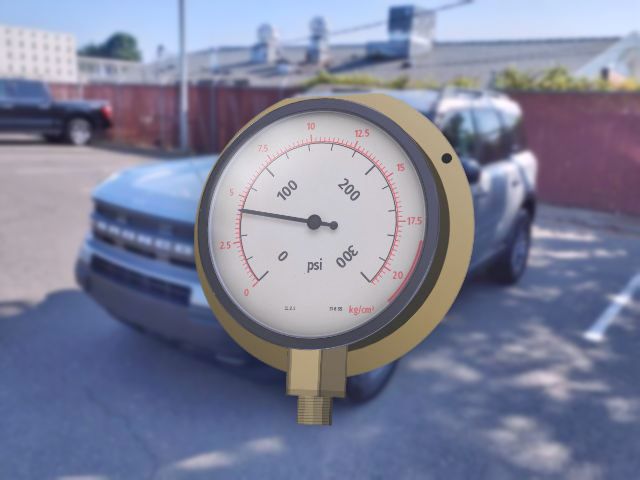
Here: 60 psi
